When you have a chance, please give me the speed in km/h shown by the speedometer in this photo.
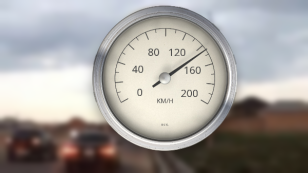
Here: 145 km/h
